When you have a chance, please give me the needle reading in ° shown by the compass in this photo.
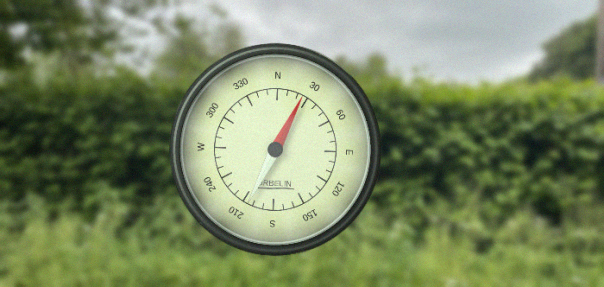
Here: 25 °
